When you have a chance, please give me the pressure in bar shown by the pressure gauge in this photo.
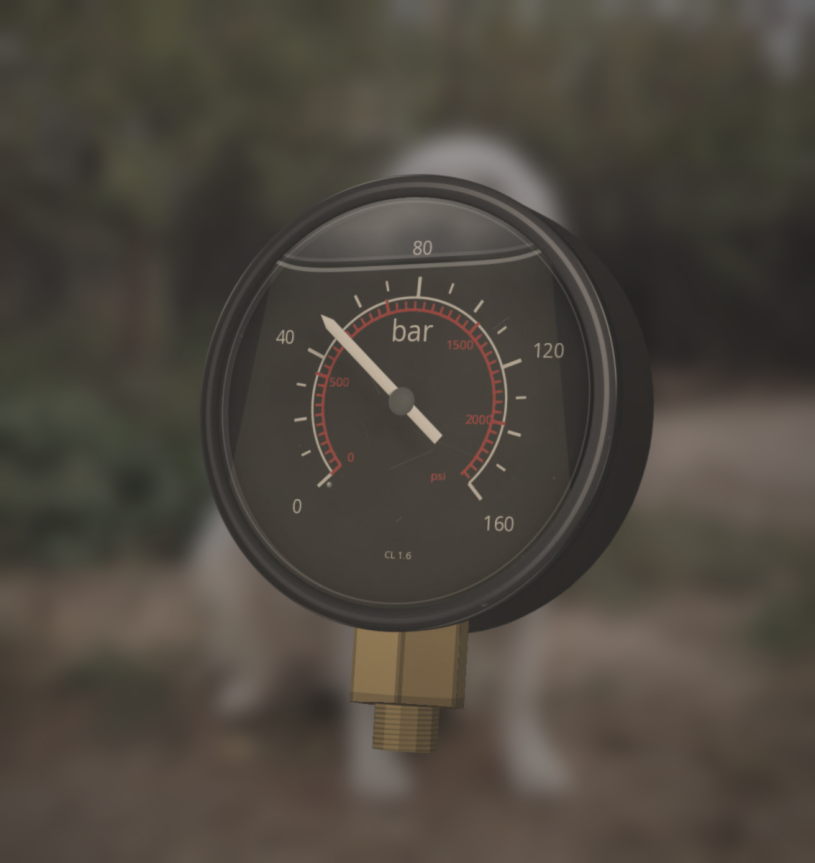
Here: 50 bar
